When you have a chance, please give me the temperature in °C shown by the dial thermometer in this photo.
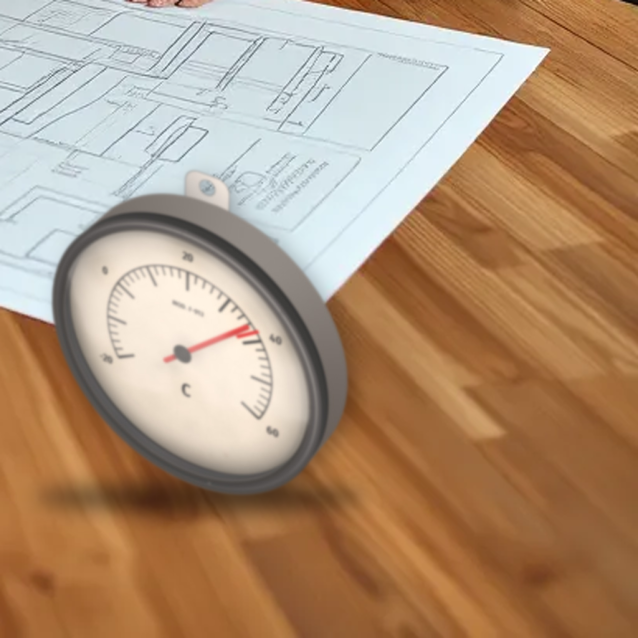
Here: 36 °C
